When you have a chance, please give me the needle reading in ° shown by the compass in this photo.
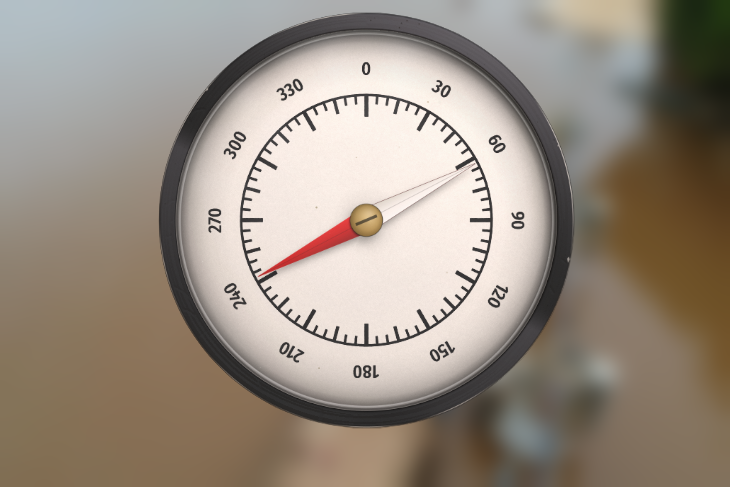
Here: 242.5 °
